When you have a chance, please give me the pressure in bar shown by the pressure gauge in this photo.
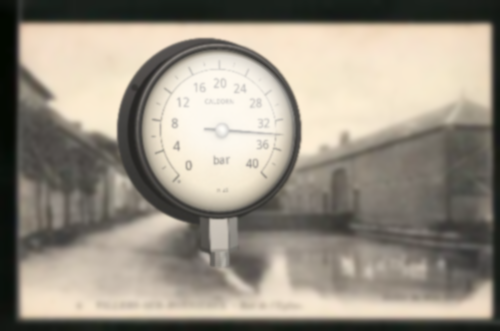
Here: 34 bar
